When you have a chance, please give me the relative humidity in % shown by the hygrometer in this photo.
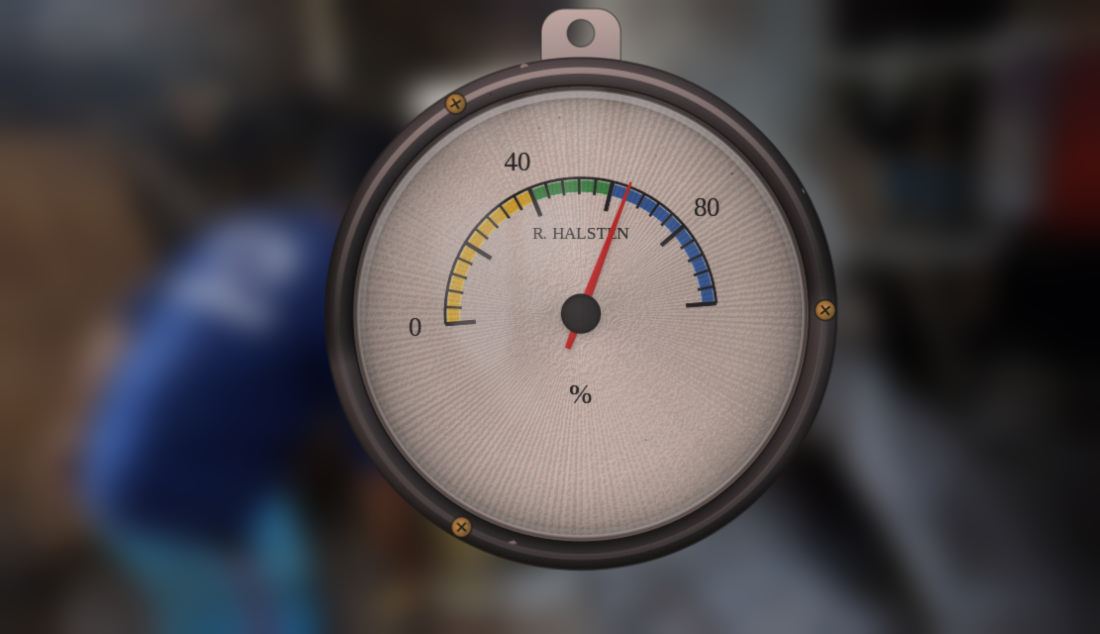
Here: 64 %
